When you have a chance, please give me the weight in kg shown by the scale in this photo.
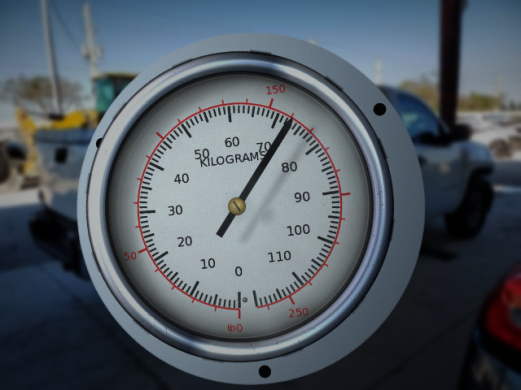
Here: 73 kg
